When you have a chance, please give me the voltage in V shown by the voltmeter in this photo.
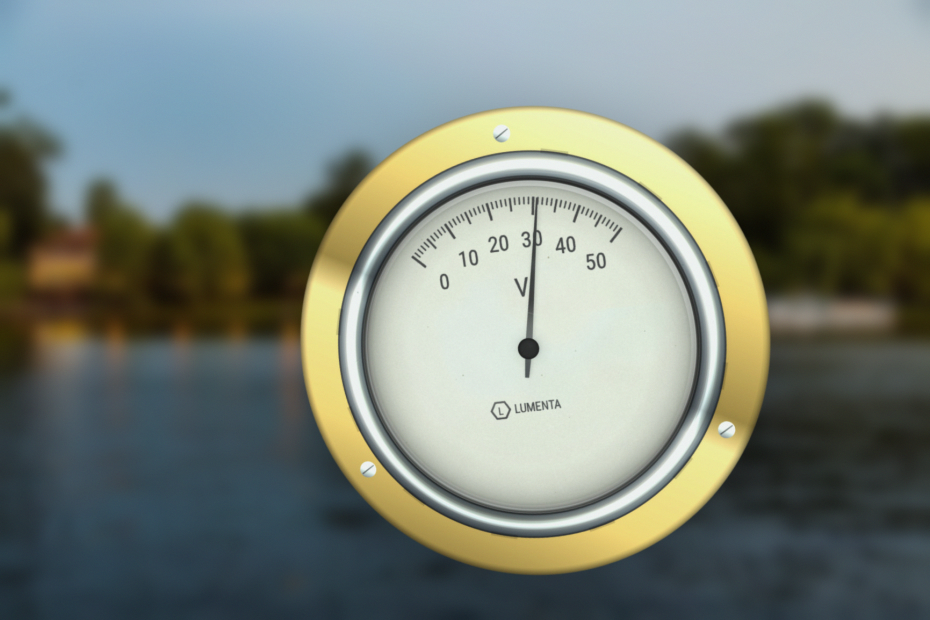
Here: 31 V
